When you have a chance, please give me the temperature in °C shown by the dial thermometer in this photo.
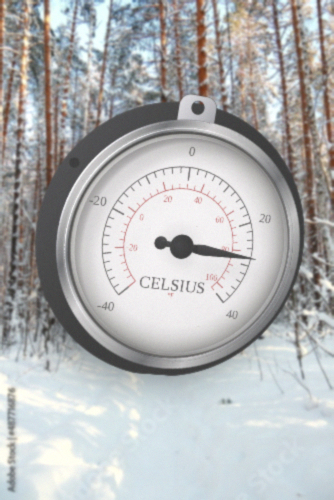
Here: 28 °C
